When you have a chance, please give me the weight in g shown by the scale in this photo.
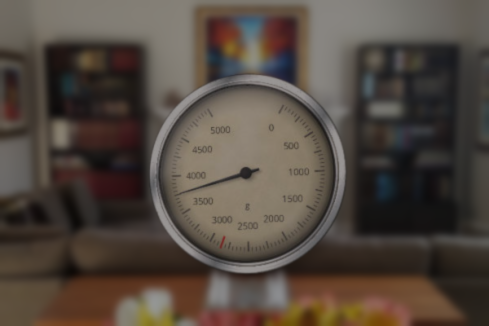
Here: 3750 g
